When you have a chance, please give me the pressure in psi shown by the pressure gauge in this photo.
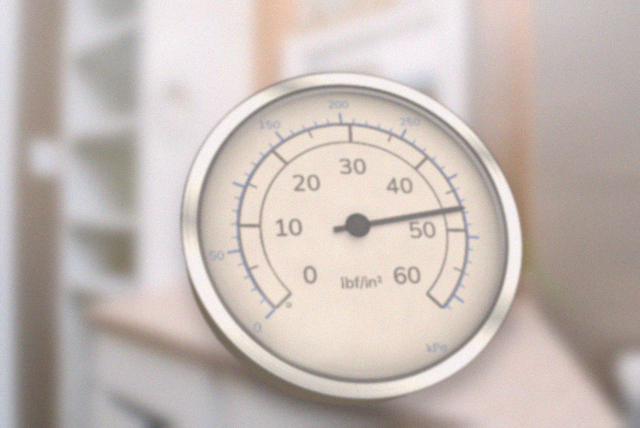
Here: 47.5 psi
